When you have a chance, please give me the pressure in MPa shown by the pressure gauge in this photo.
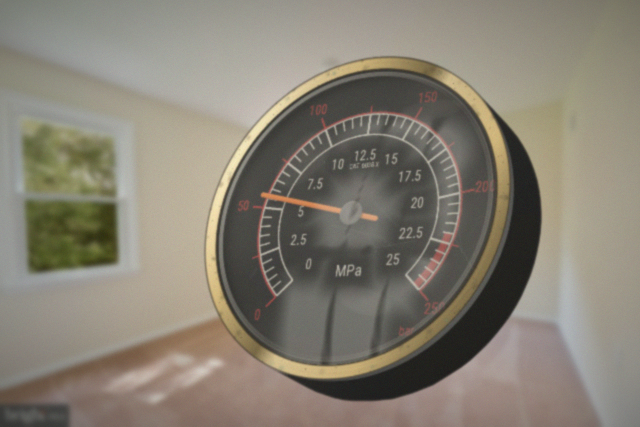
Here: 5.5 MPa
